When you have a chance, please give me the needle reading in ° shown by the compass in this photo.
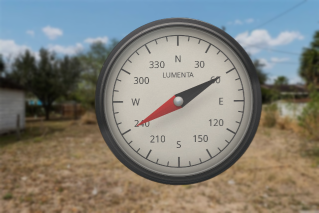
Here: 240 °
